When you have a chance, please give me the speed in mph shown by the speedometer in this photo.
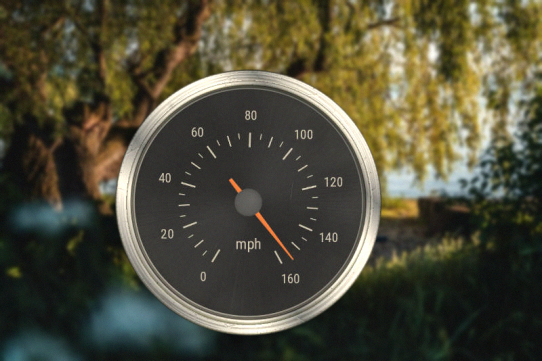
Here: 155 mph
